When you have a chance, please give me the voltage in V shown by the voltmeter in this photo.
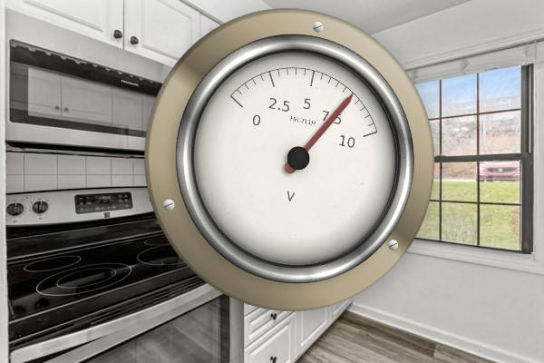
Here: 7.5 V
